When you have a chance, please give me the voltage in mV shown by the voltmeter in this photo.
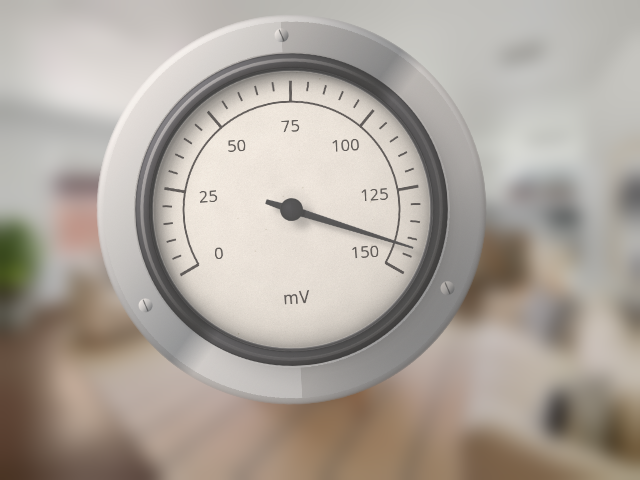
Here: 142.5 mV
